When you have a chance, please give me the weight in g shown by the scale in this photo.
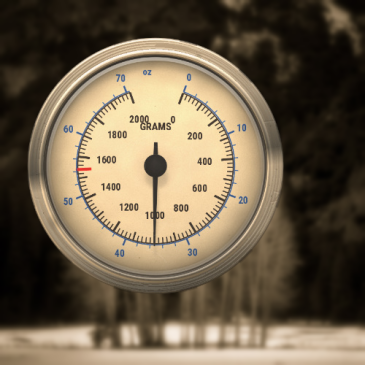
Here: 1000 g
